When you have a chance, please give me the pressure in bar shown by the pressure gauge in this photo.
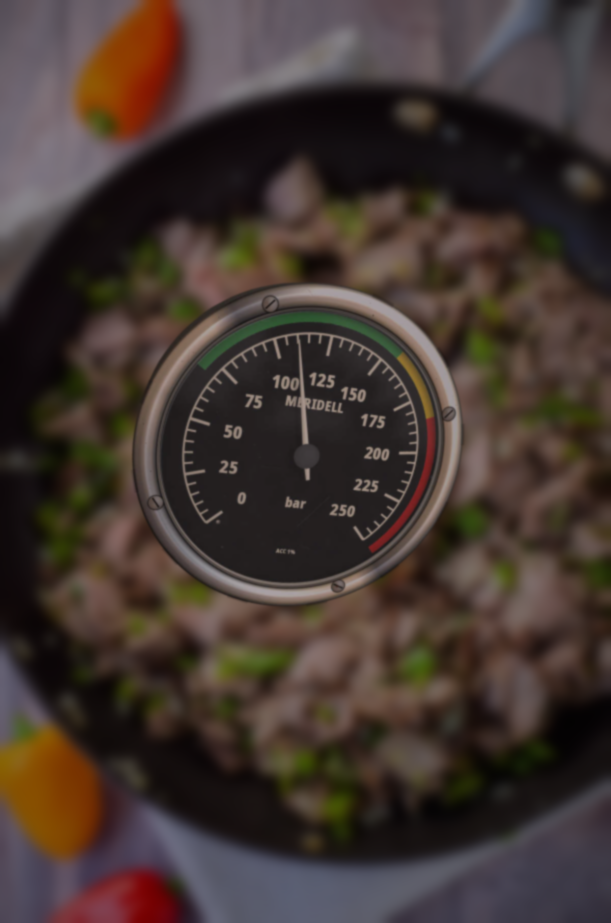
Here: 110 bar
